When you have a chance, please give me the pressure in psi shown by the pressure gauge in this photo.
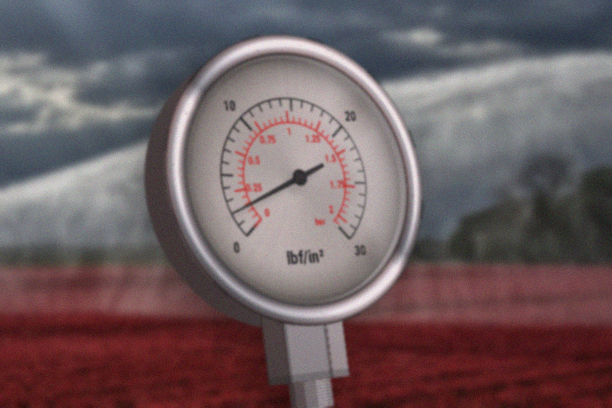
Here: 2 psi
